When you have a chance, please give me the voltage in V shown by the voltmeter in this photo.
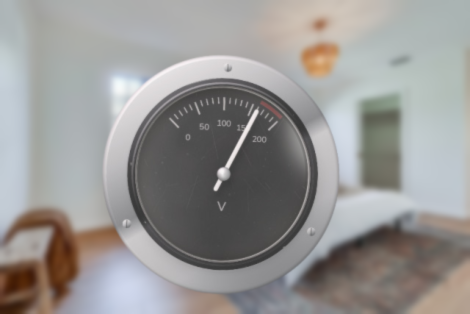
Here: 160 V
